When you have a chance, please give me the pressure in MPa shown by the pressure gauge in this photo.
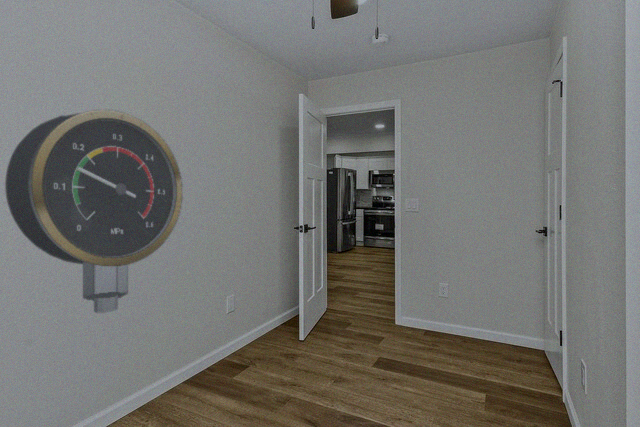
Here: 0.15 MPa
